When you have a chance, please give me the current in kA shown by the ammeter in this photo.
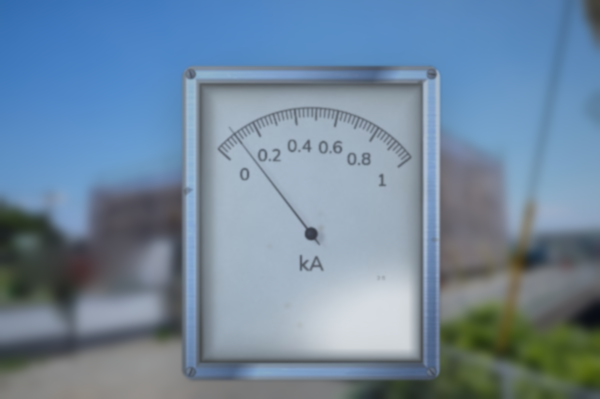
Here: 0.1 kA
